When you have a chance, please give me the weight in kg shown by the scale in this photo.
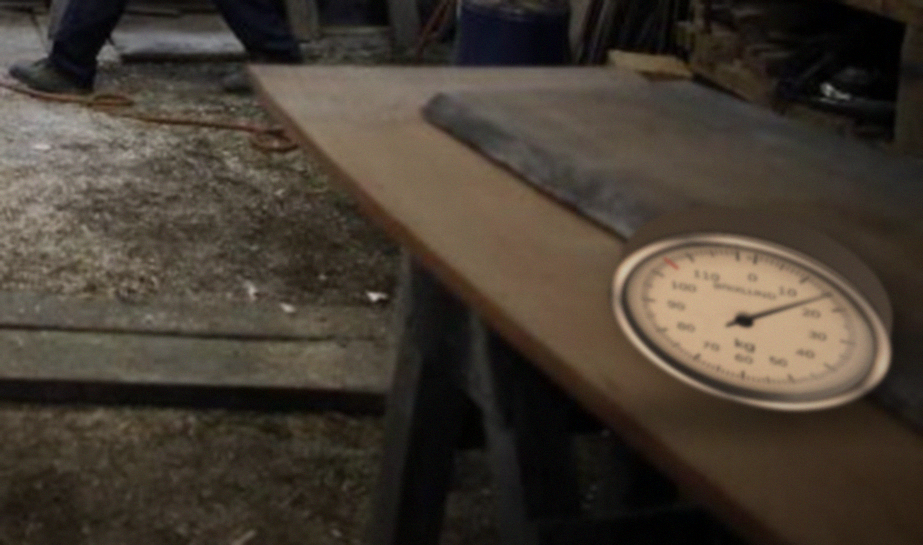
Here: 15 kg
